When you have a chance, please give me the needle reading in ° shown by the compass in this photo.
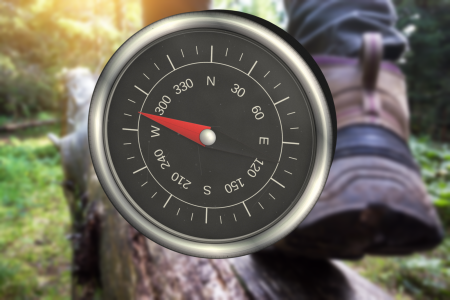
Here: 285 °
